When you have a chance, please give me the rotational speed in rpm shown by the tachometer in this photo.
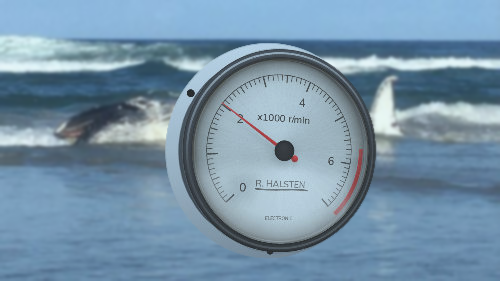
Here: 2000 rpm
